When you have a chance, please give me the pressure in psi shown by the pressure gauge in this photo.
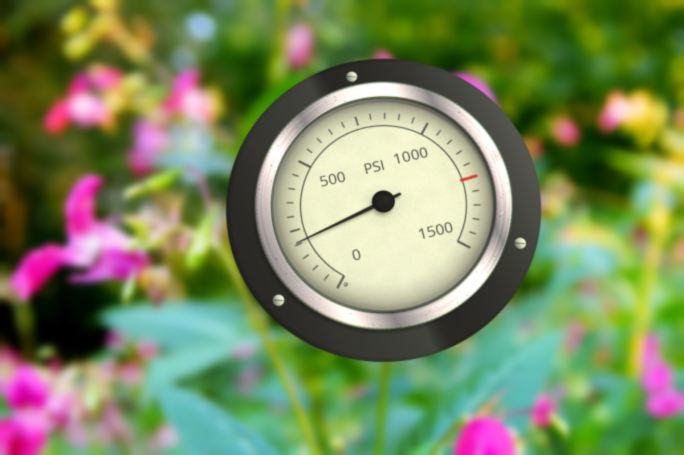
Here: 200 psi
